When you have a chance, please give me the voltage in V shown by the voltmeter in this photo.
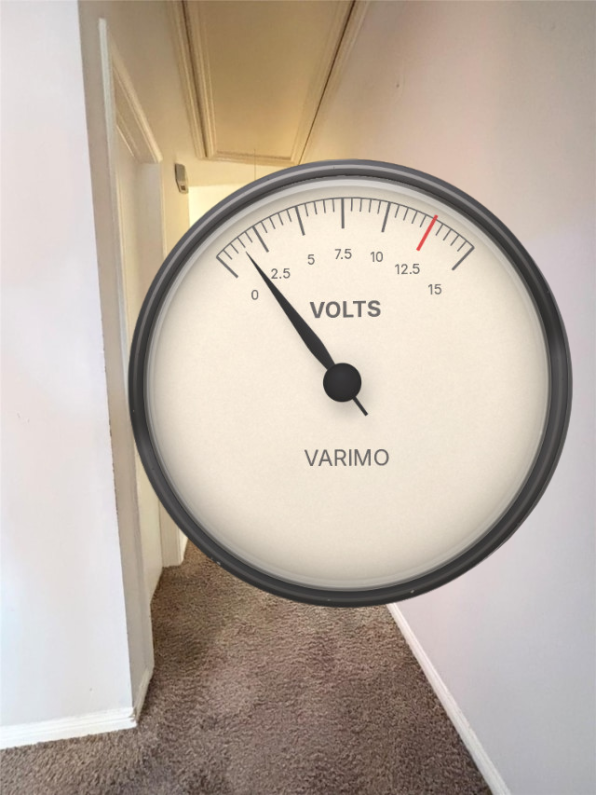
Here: 1.5 V
